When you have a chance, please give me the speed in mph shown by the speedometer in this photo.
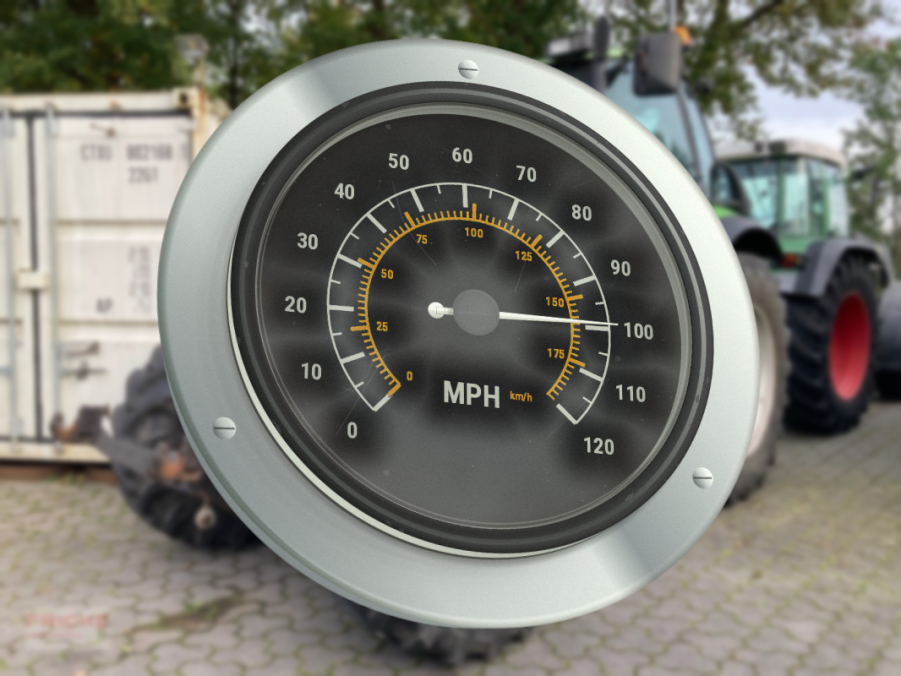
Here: 100 mph
